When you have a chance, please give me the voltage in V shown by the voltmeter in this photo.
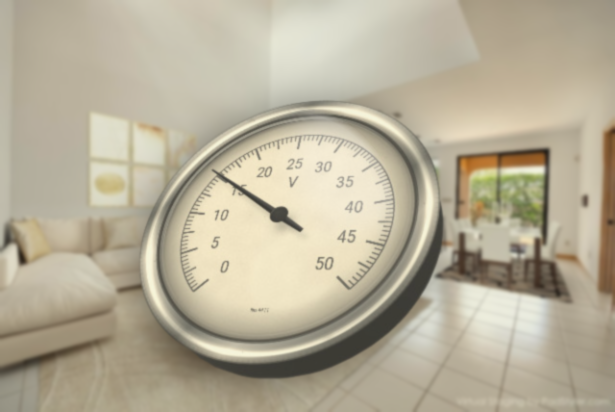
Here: 15 V
